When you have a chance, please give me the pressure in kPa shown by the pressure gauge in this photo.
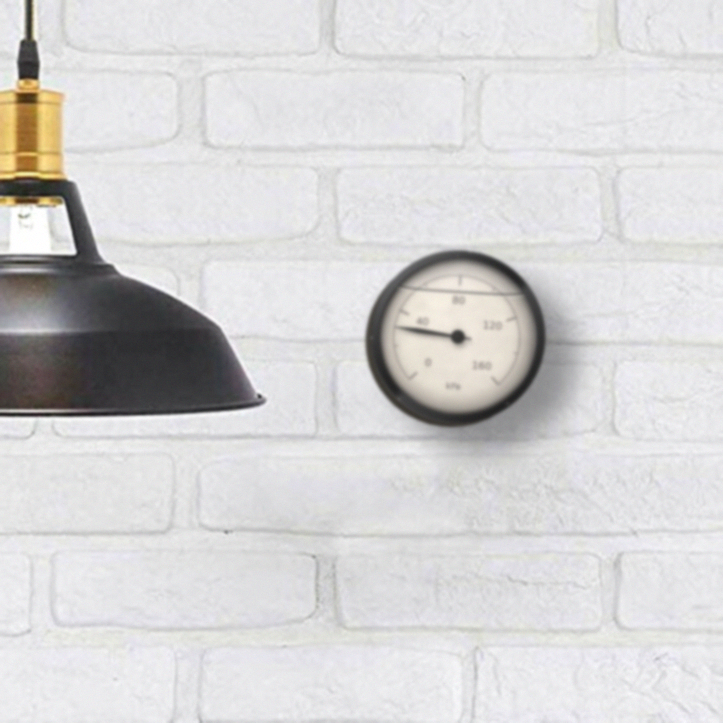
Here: 30 kPa
